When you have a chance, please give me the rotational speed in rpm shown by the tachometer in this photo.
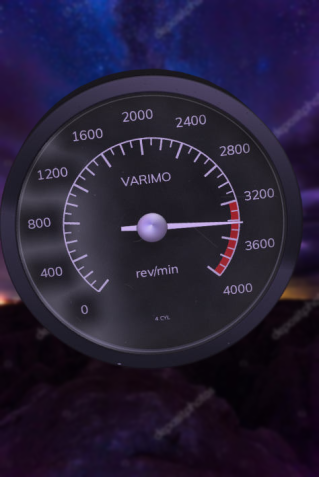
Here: 3400 rpm
